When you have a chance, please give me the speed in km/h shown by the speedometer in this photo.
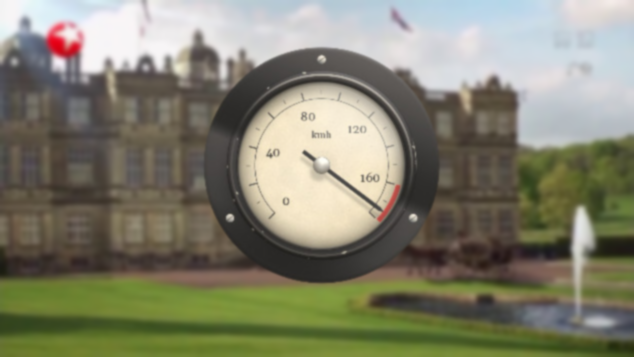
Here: 175 km/h
